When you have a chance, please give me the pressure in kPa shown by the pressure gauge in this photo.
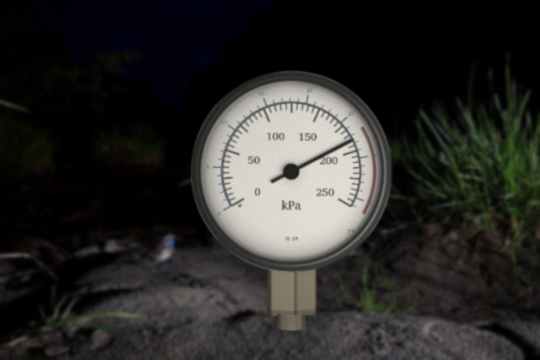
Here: 190 kPa
